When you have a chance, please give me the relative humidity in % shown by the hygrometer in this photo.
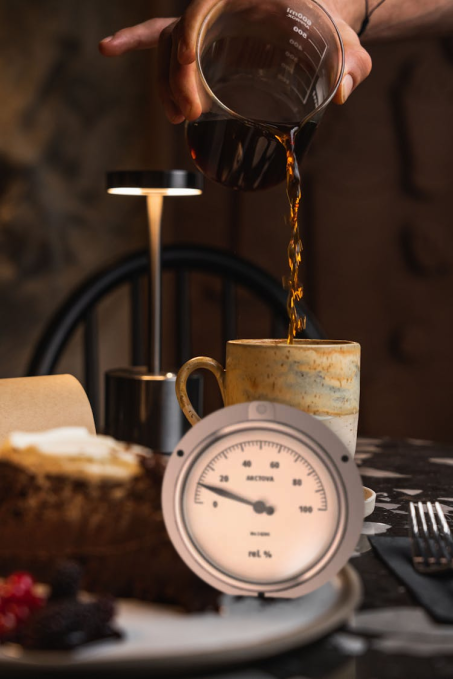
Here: 10 %
